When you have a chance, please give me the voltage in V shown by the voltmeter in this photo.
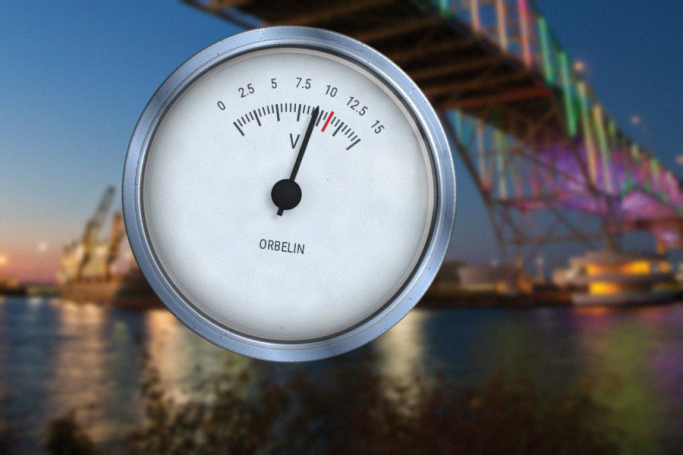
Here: 9.5 V
